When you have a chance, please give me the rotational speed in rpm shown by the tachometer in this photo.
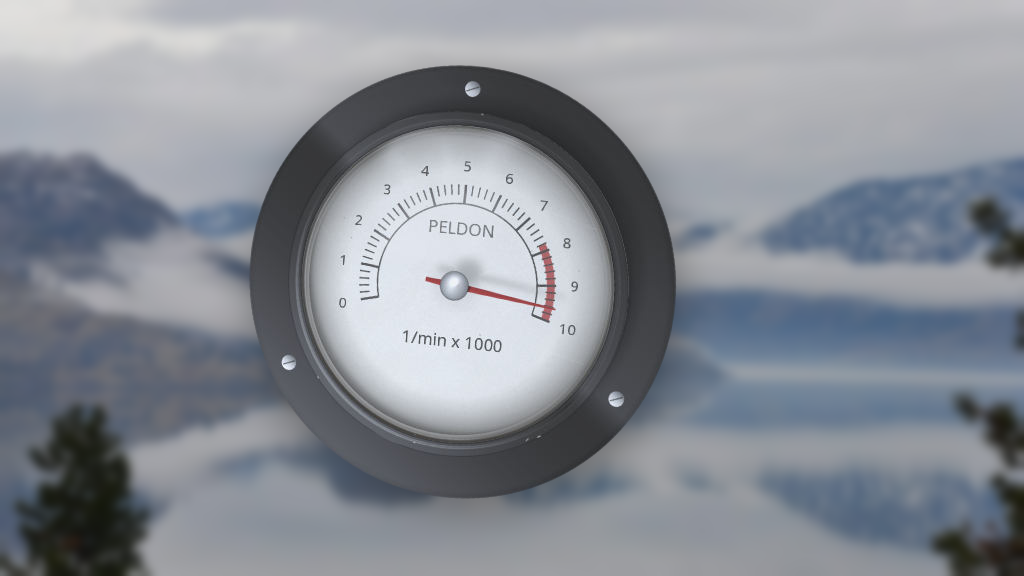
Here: 9600 rpm
